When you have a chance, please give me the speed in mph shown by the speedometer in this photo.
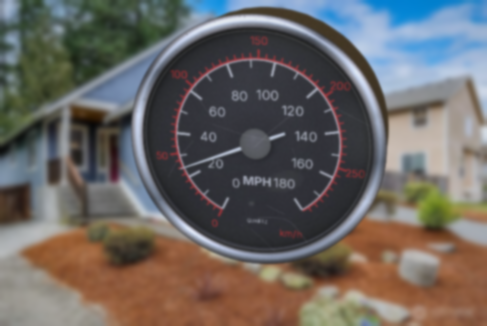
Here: 25 mph
